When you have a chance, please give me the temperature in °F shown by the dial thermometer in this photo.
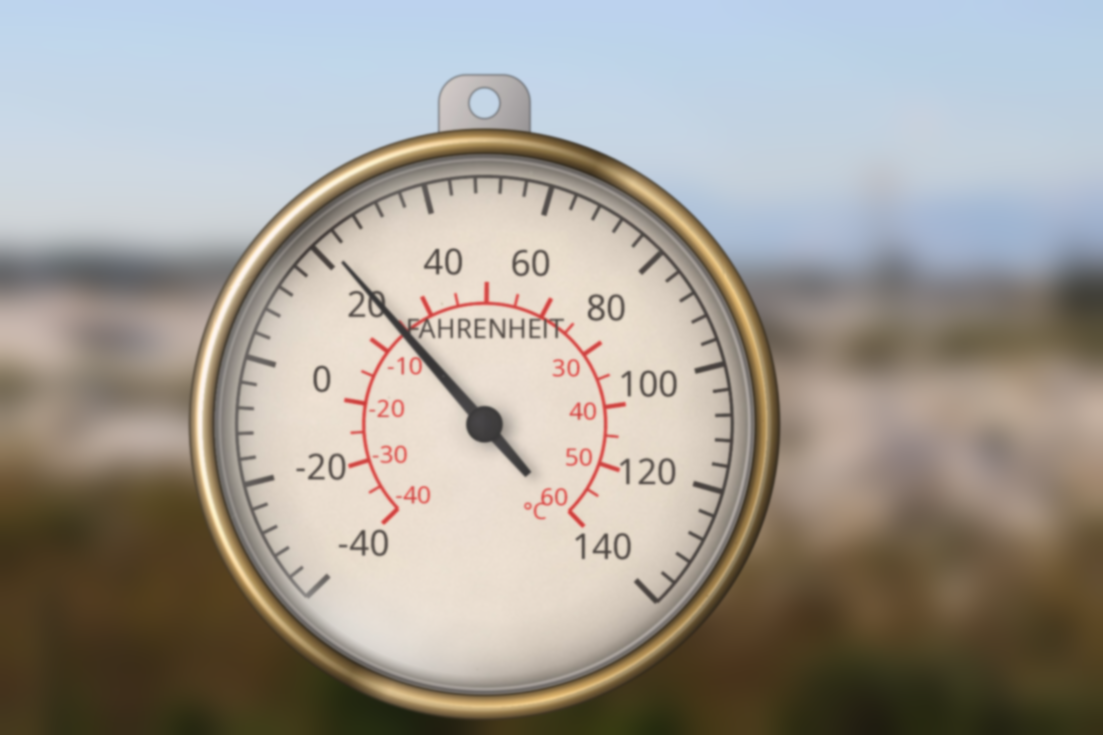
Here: 22 °F
